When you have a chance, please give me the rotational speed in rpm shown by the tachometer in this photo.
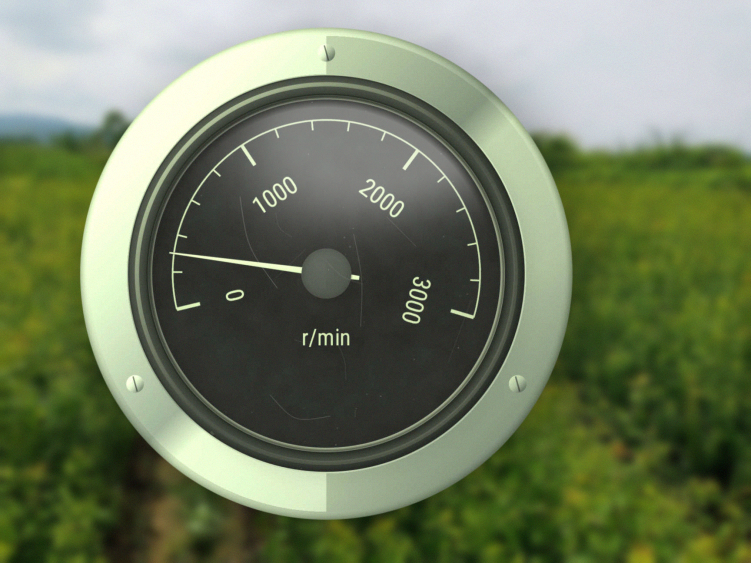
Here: 300 rpm
